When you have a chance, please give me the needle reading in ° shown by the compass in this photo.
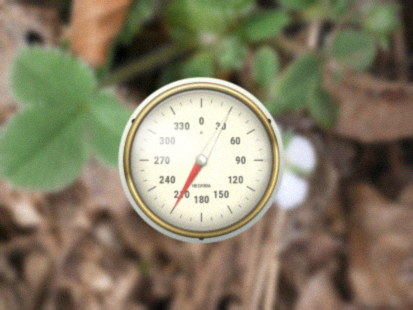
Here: 210 °
